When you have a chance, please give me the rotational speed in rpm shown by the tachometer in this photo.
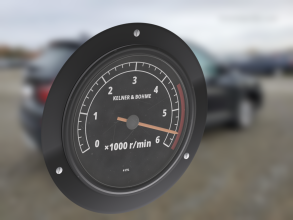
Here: 5600 rpm
